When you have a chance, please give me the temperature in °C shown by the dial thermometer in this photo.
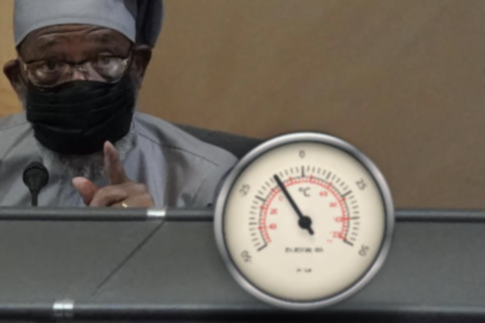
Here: -12.5 °C
